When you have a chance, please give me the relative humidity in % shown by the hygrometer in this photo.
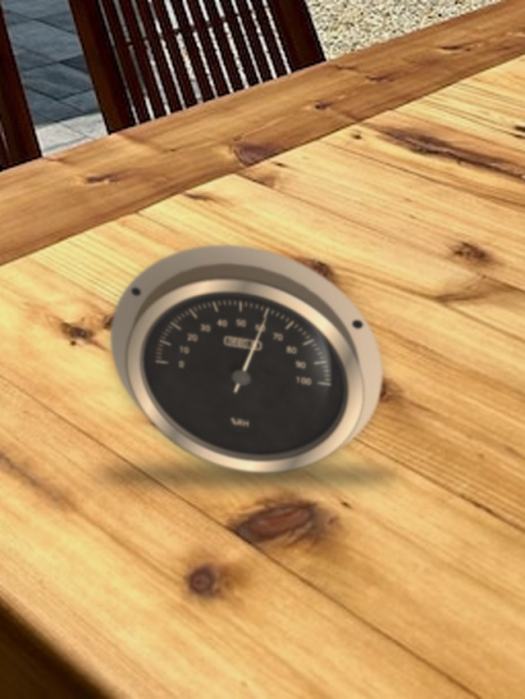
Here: 60 %
